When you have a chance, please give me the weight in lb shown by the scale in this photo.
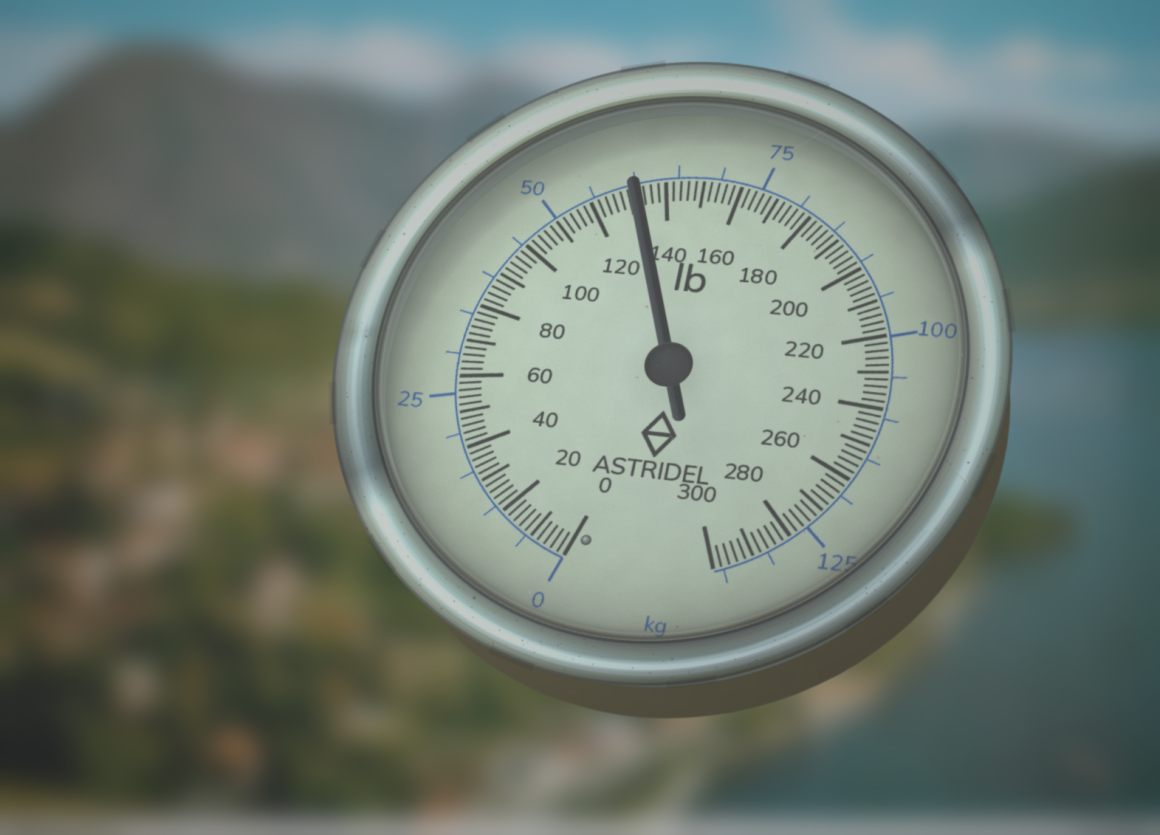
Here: 132 lb
